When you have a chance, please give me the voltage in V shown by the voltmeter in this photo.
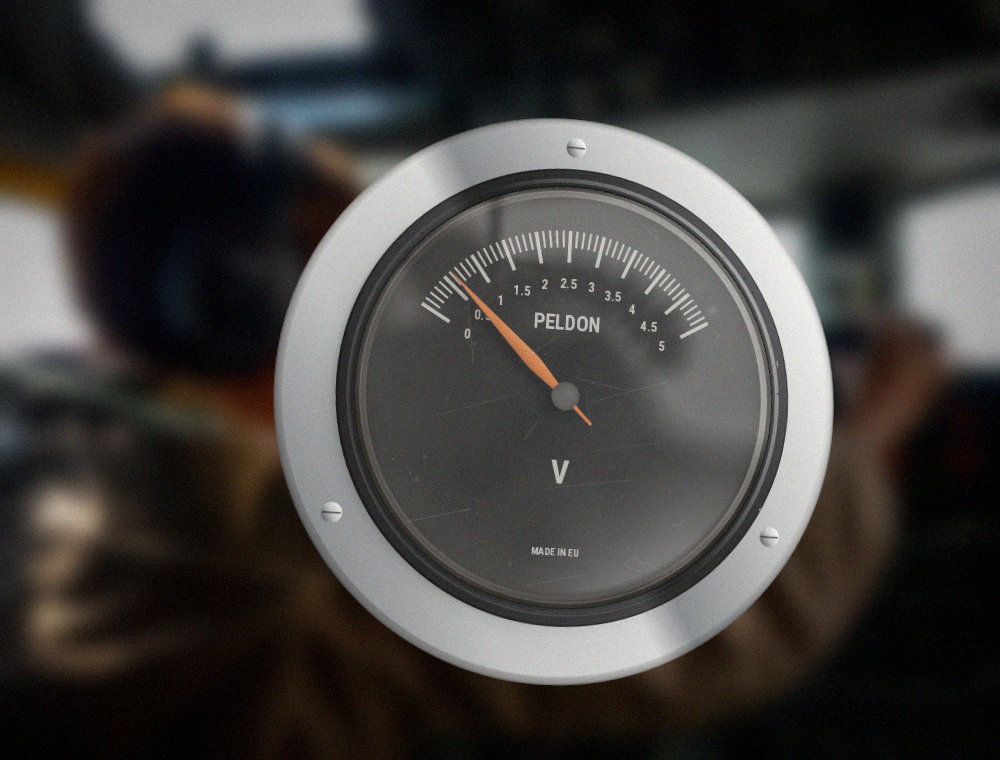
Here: 0.6 V
